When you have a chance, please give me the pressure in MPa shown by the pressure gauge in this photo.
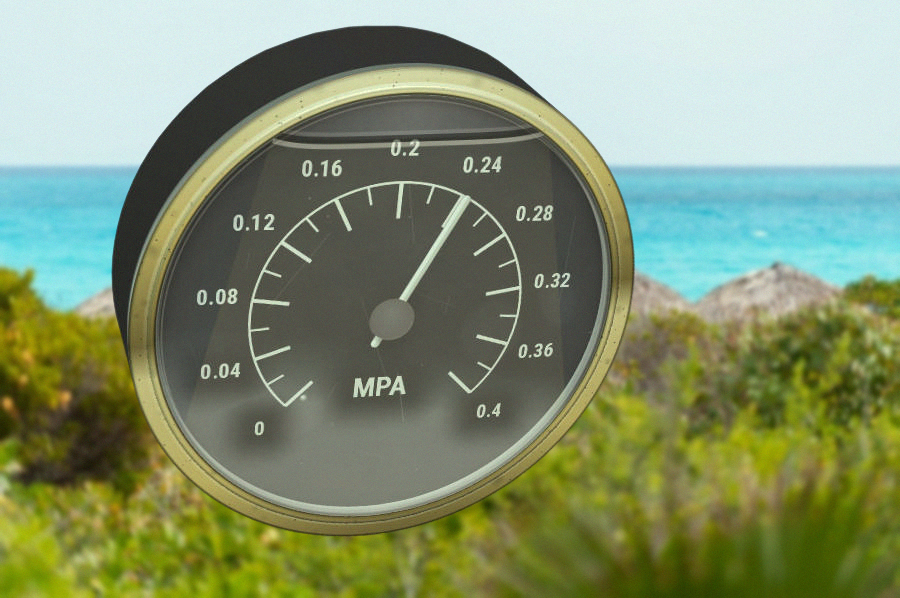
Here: 0.24 MPa
